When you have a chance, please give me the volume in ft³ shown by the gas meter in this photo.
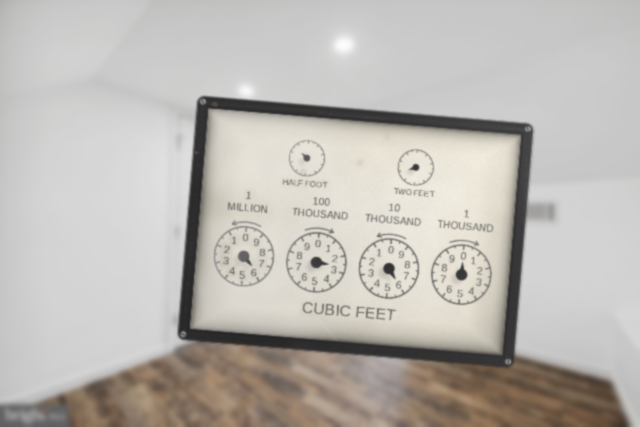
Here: 626000 ft³
